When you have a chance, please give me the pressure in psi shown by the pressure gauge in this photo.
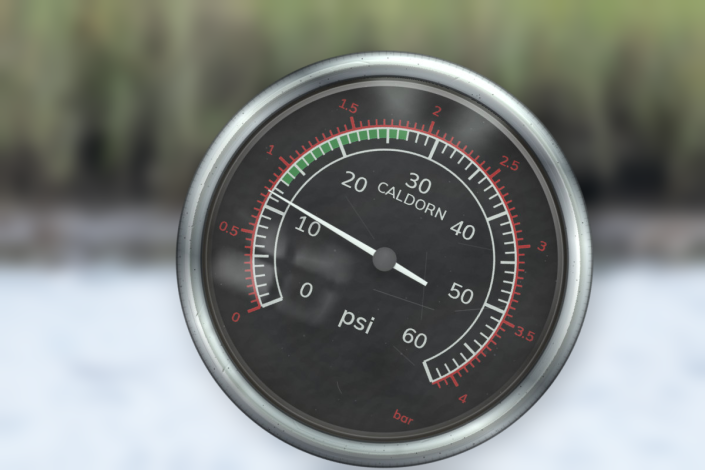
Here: 11.5 psi
